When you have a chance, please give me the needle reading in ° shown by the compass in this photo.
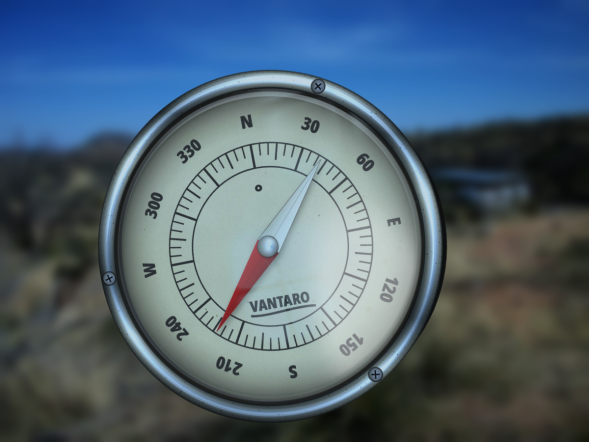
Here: 222.5 °
